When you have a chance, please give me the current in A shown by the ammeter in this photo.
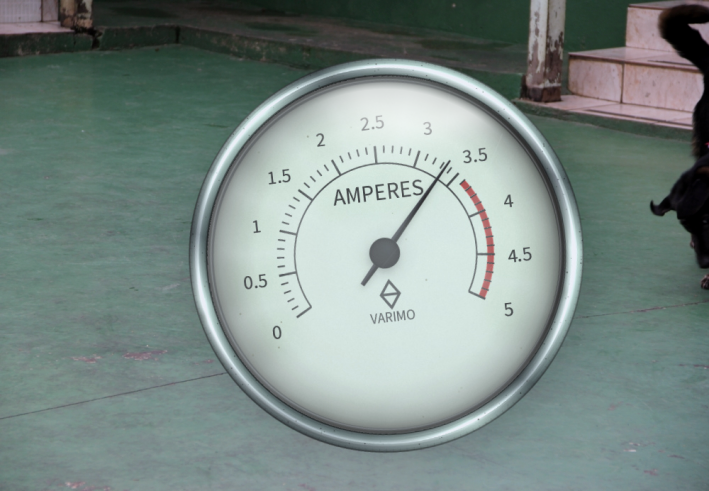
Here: 3.35 A
